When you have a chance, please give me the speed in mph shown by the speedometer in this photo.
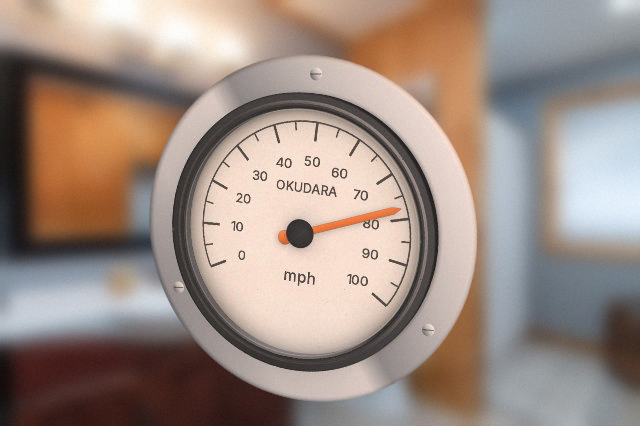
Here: 77.5 mph
